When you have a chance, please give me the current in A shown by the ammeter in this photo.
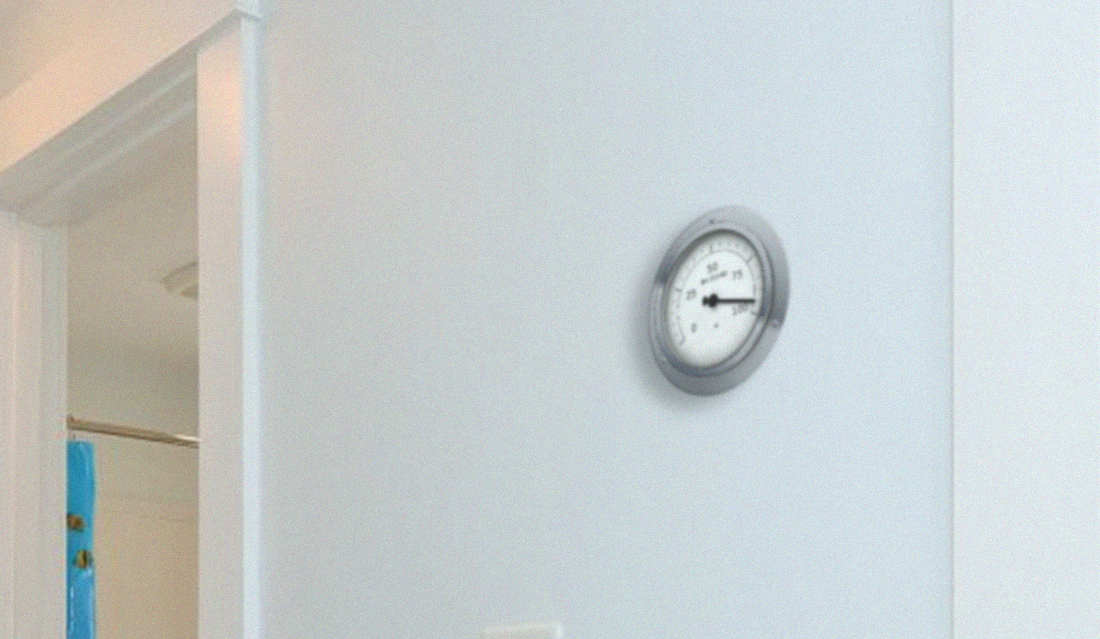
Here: 95 A
